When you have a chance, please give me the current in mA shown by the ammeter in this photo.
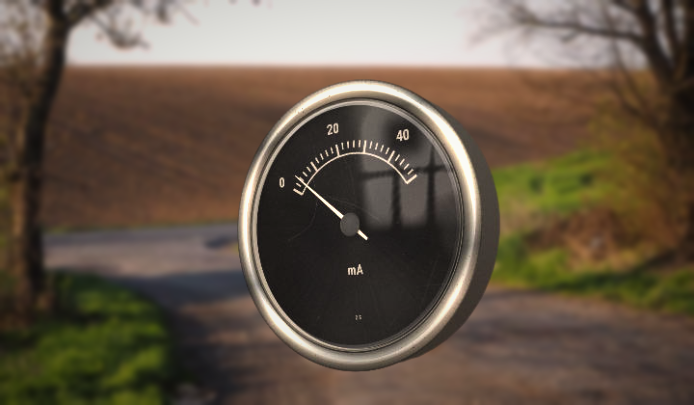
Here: 4 mA
